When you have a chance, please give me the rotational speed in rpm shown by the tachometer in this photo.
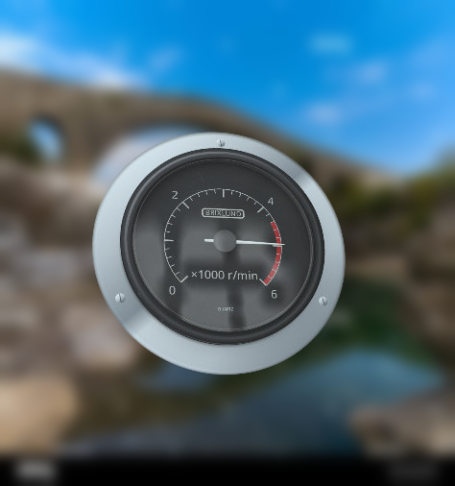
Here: 5000 rpm
